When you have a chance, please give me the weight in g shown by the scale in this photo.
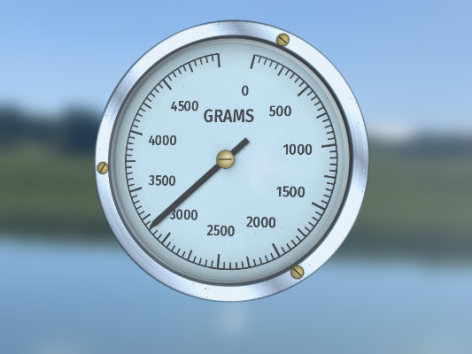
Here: 3150 g
